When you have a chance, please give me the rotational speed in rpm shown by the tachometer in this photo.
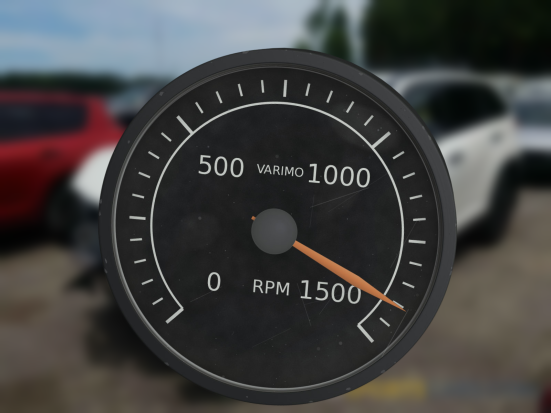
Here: 1400 rpm
